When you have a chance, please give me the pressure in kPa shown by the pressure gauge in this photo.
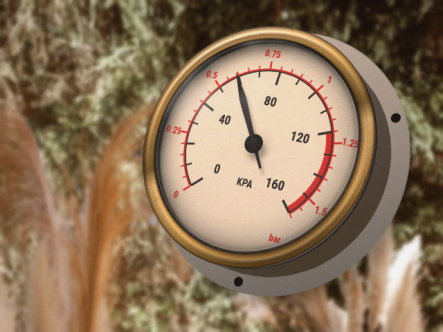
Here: 60 kPa
